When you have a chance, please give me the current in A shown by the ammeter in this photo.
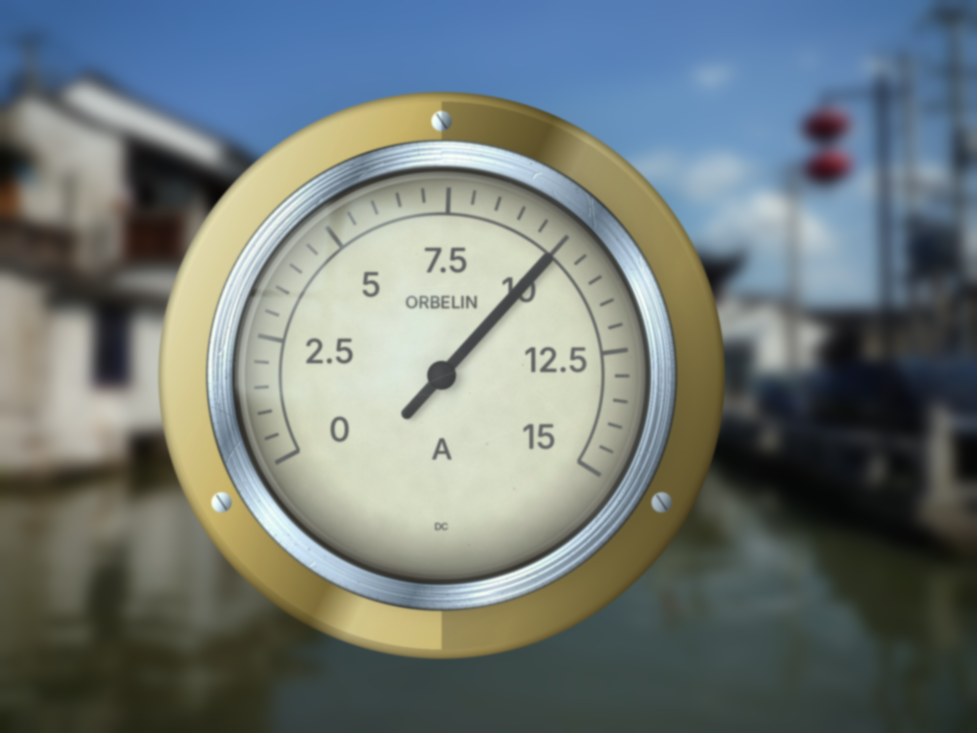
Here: 10 A
